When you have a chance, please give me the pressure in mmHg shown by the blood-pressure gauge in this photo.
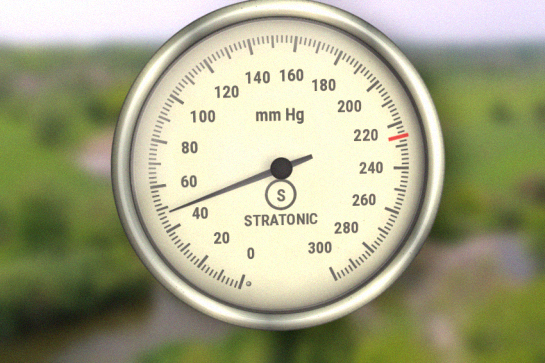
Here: 48 mmHg
